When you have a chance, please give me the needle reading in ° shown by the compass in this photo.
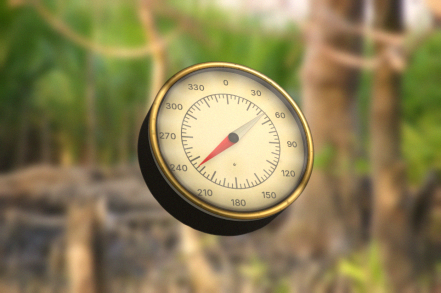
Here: 230 °
